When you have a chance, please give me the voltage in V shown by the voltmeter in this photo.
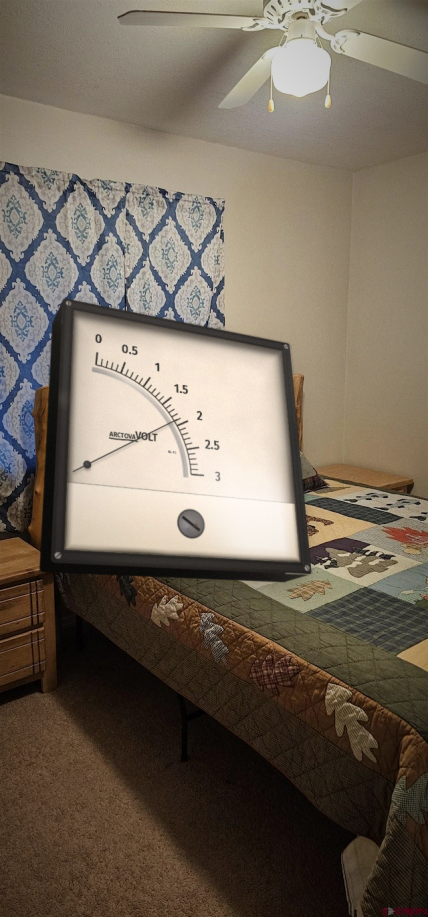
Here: 1.9 V
